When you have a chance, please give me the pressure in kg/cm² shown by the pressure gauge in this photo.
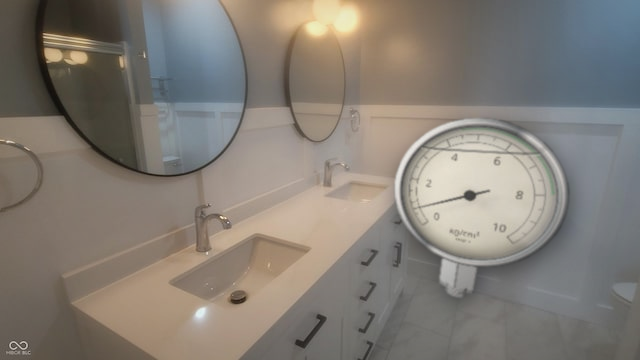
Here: 0.75 kg/cm²
